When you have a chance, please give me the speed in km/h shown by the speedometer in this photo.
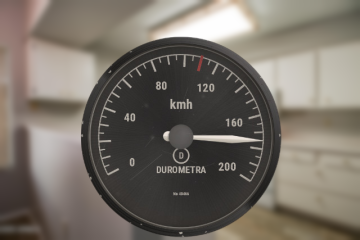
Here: 175 km/h
